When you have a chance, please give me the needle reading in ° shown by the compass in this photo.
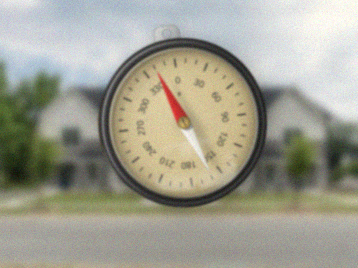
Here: 340 °
